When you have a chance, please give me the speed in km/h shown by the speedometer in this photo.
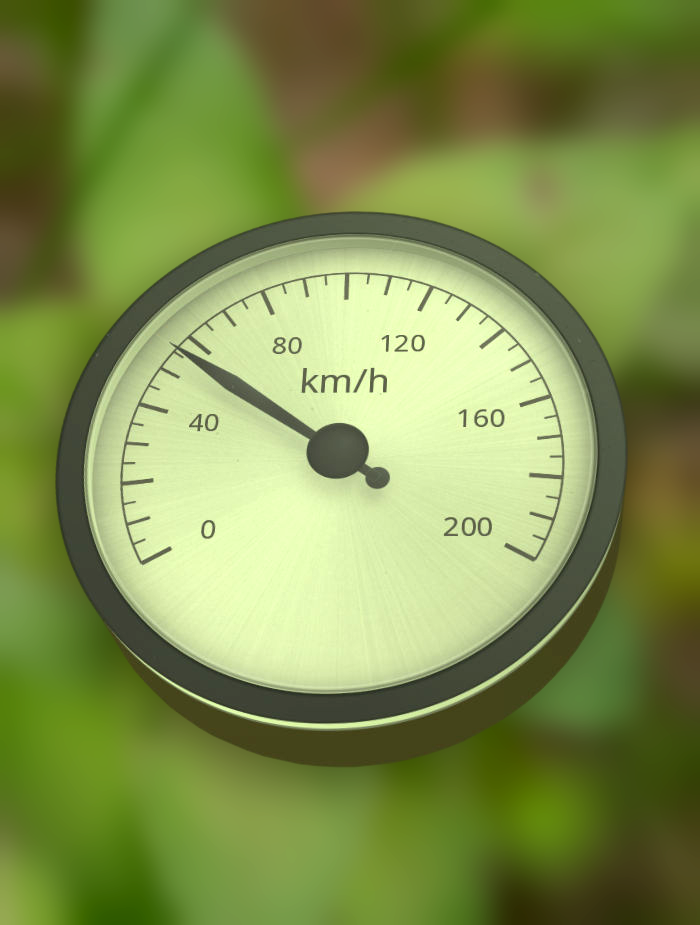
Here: 55 km/h
